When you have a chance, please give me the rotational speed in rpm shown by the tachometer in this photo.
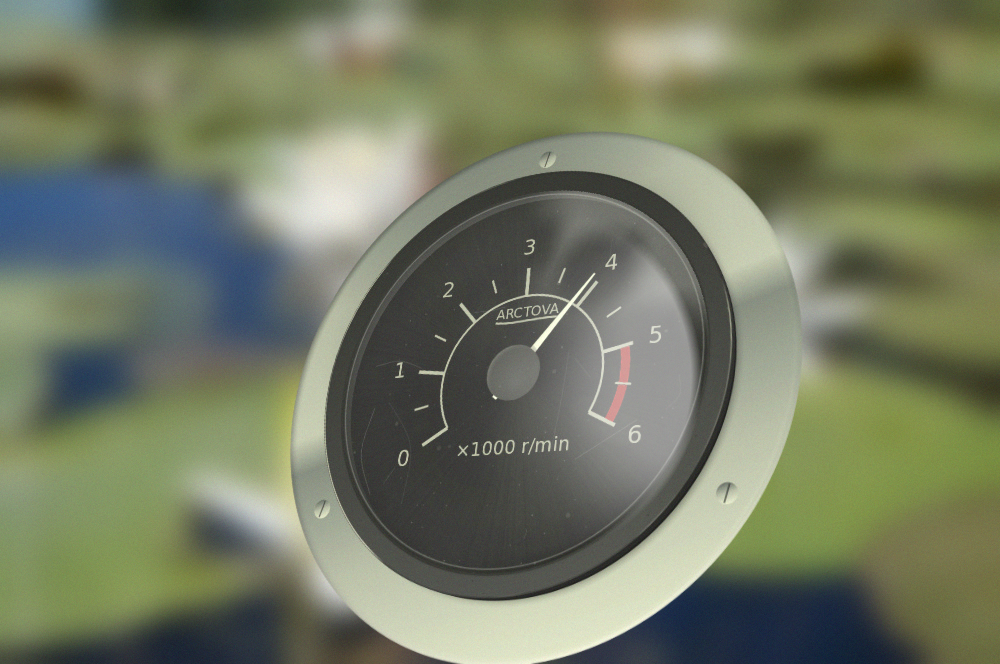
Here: 4000 rpm
